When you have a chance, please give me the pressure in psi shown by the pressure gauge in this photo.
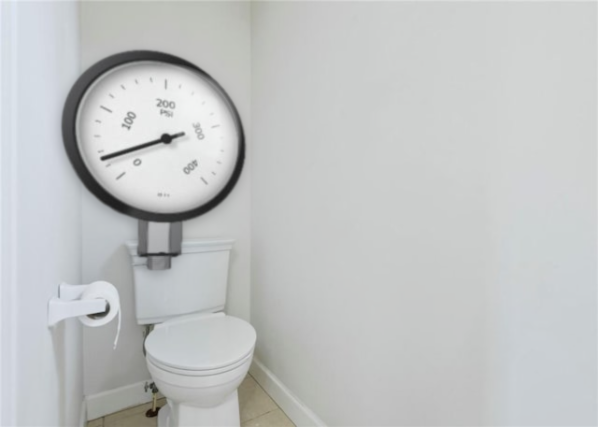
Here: 30 psi
